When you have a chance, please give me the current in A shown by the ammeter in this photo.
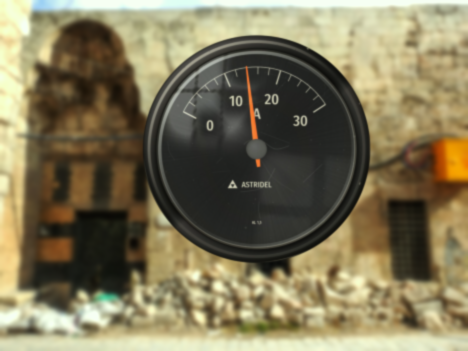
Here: 14 A
